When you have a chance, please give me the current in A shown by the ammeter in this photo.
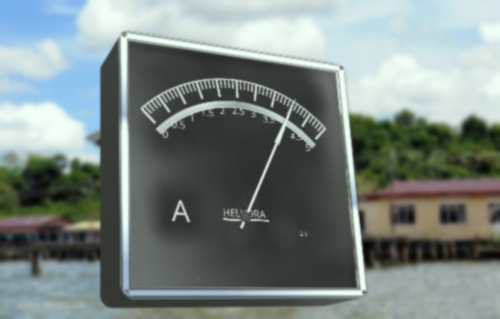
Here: 4 A
